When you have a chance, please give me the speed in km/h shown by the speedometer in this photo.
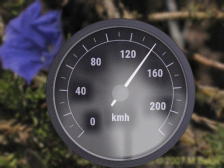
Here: 140 km/h
